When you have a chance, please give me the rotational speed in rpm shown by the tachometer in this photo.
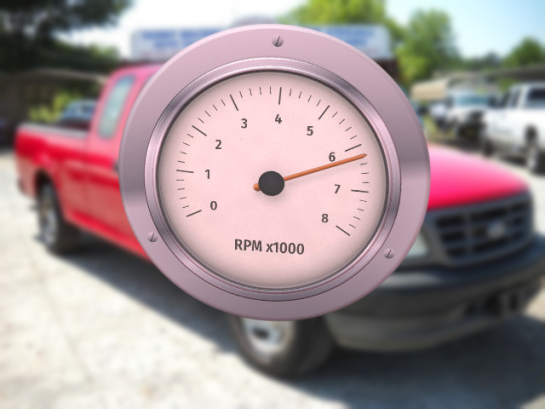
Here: 6200 rpm
